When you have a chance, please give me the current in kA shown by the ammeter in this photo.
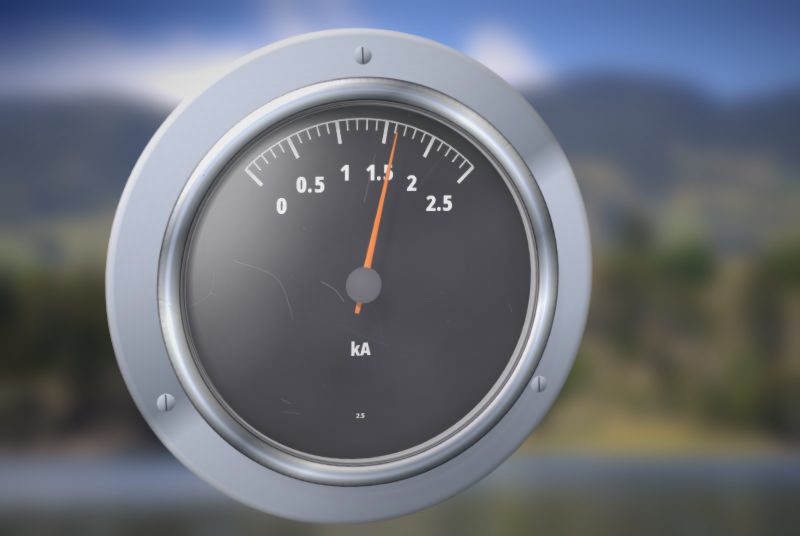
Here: 1.6 kA
